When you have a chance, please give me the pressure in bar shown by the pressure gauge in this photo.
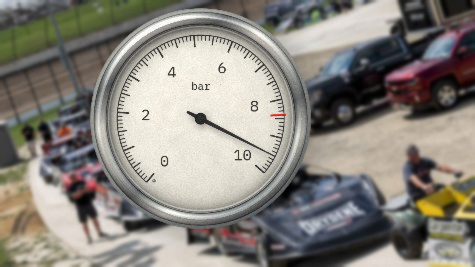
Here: 9.5 bar
